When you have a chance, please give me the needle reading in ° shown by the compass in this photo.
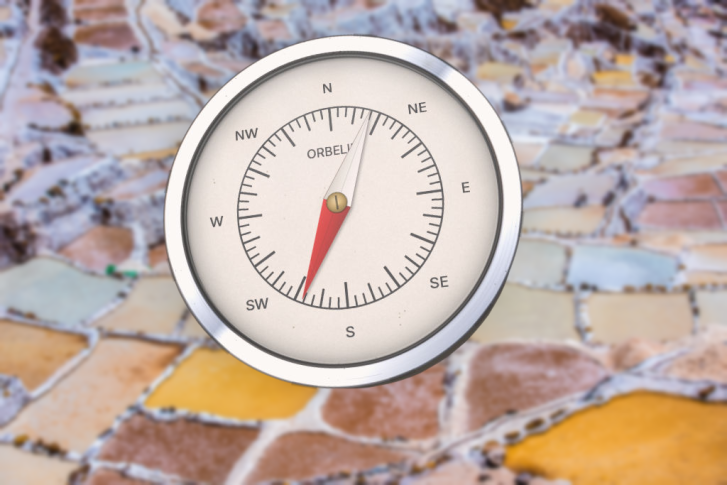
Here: 205 °
